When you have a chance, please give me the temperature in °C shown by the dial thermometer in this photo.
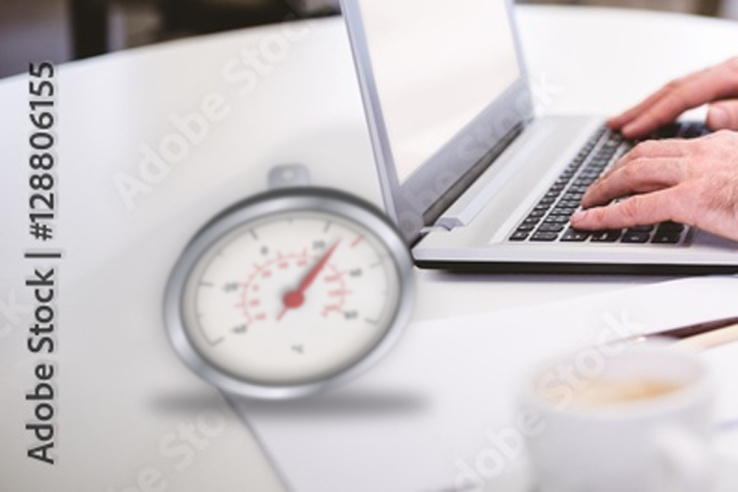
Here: 25 °C
